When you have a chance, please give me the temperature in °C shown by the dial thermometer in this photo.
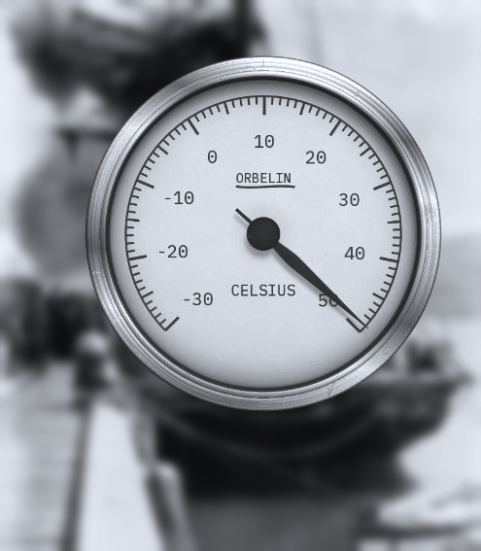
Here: 49 °C
